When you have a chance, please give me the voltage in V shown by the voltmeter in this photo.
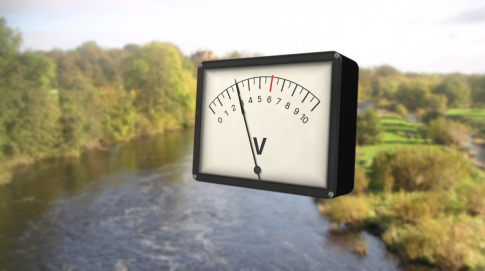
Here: 3 V
